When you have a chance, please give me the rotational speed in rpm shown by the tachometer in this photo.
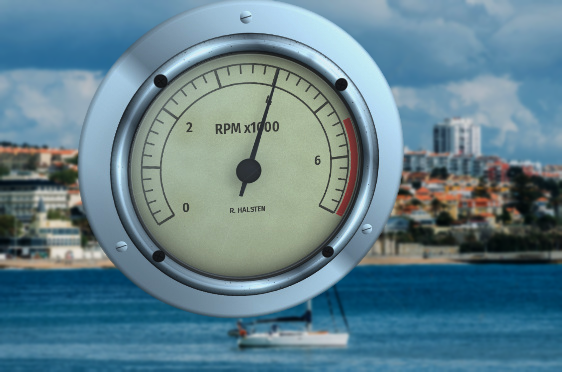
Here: 4000 rpm
